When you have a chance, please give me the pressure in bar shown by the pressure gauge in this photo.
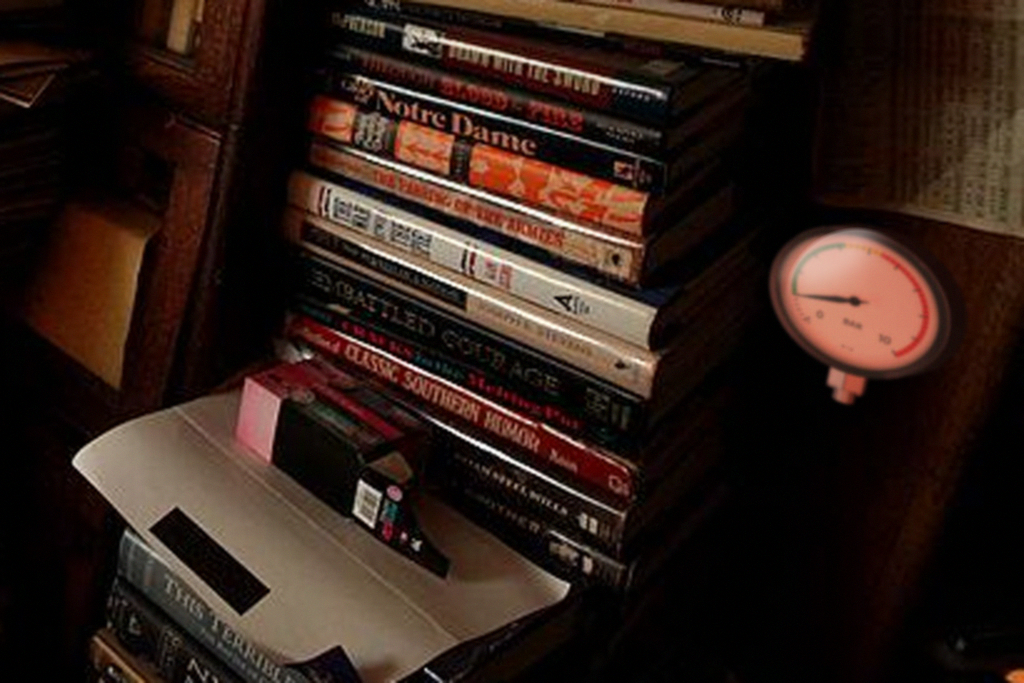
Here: 1 bar
